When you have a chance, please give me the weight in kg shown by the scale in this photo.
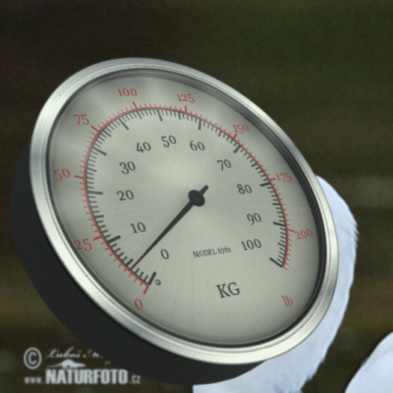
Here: 4 kg
